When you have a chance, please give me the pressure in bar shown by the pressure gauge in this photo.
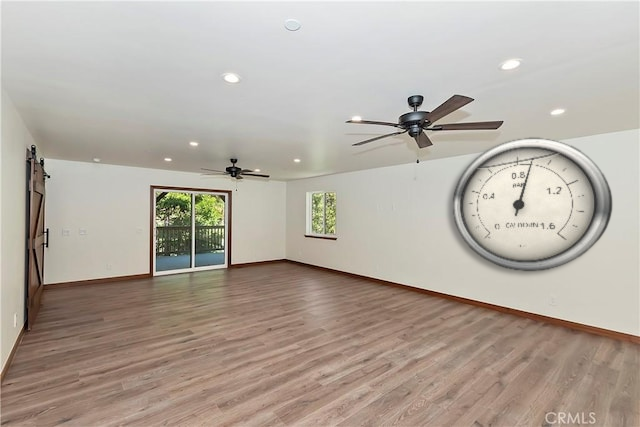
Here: 0.9 bar
